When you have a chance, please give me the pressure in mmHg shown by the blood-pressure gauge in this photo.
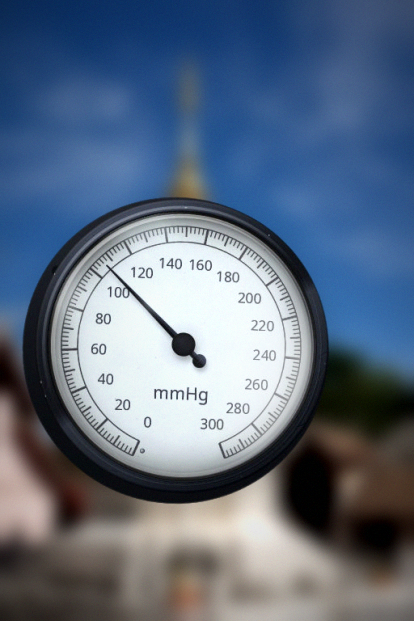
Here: 106 mmHg
